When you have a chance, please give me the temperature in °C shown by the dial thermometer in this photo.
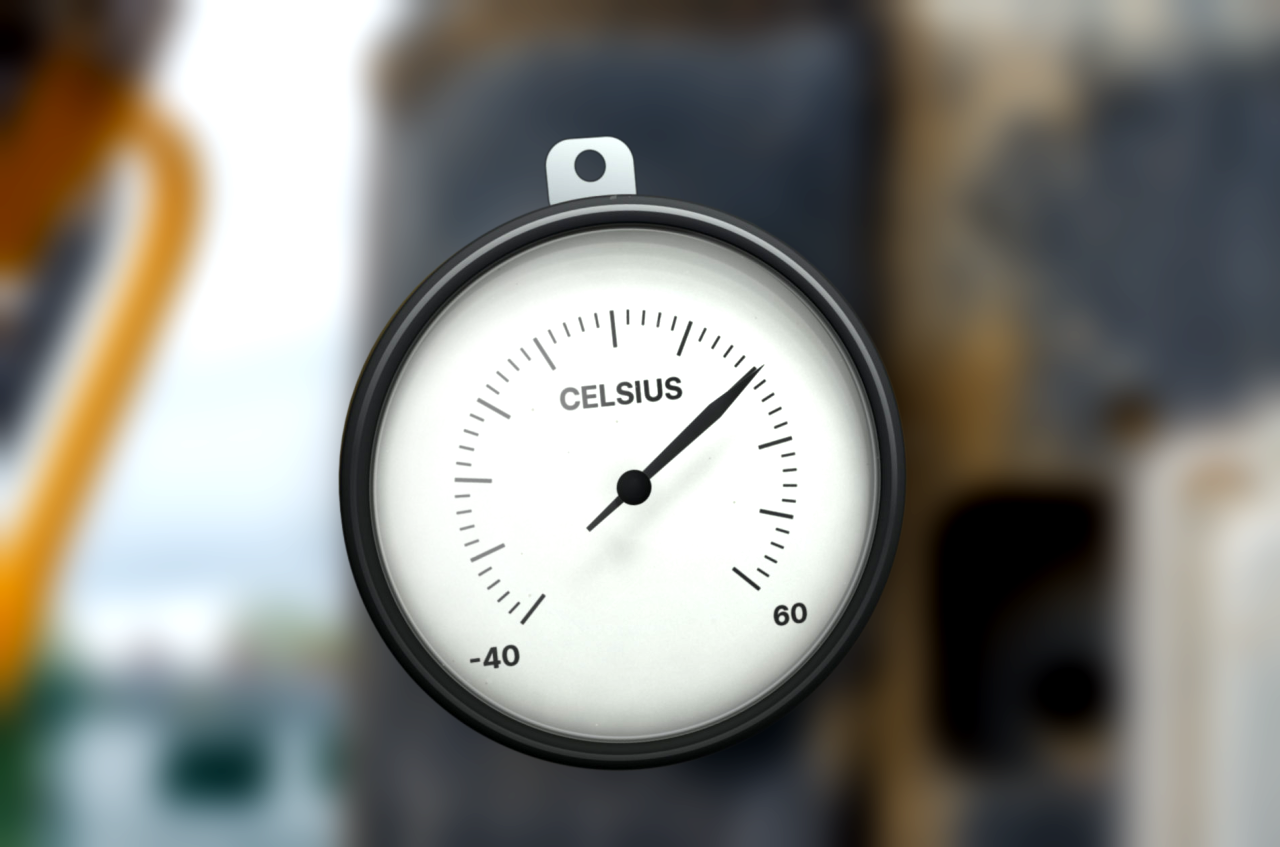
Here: 30 °C
